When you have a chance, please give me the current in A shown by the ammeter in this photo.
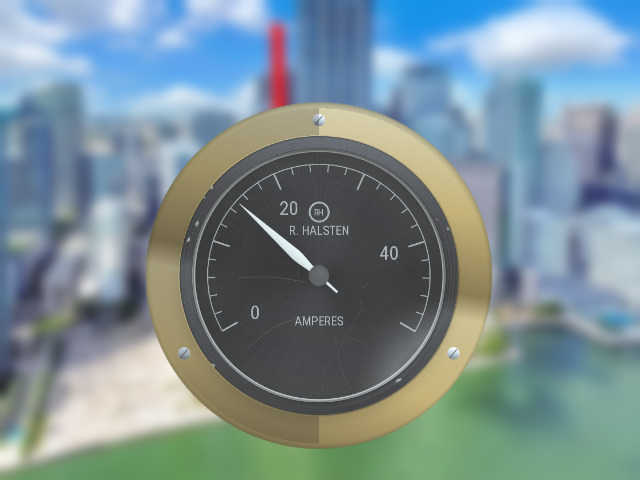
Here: 15 A
